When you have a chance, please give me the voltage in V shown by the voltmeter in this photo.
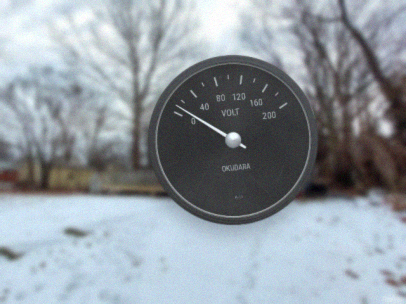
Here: 10 V
